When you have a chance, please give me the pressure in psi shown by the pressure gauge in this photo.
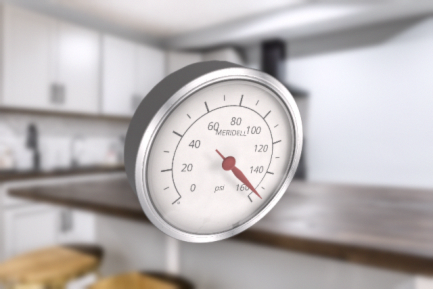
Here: 155 psi
